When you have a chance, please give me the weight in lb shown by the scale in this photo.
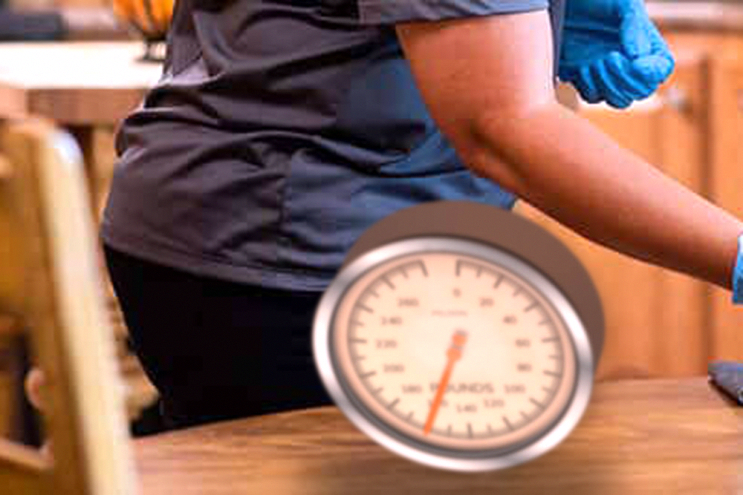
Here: 160 lb
